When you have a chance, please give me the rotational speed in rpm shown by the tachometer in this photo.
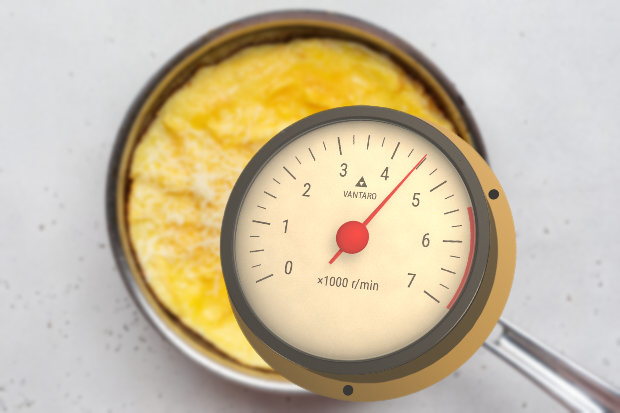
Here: 4500 rpm
